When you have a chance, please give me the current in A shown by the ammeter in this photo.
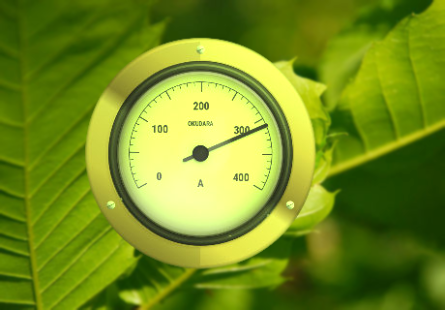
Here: 310 A
